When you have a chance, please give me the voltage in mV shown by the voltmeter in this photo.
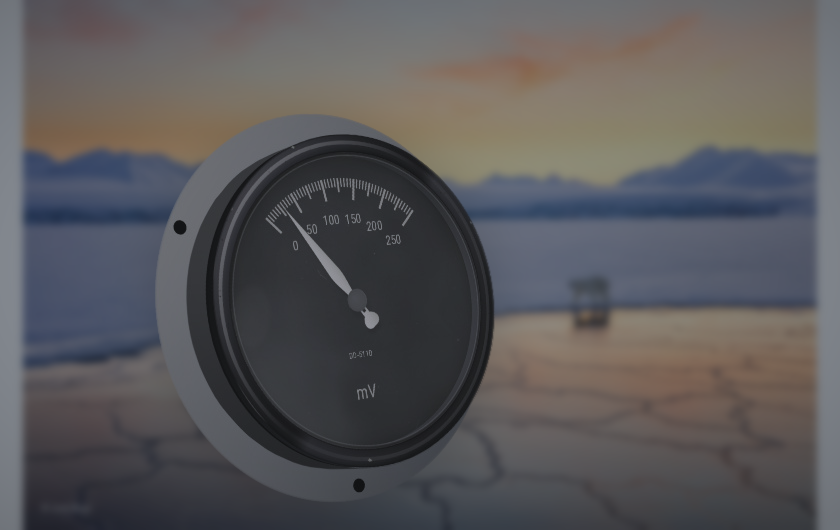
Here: 25 mV
